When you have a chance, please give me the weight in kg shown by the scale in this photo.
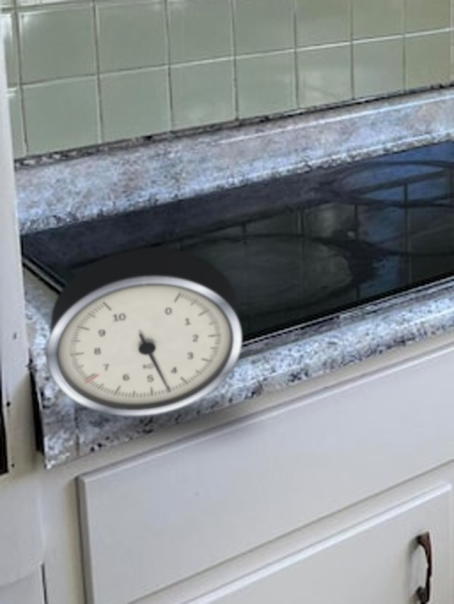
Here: 4.5 kg
